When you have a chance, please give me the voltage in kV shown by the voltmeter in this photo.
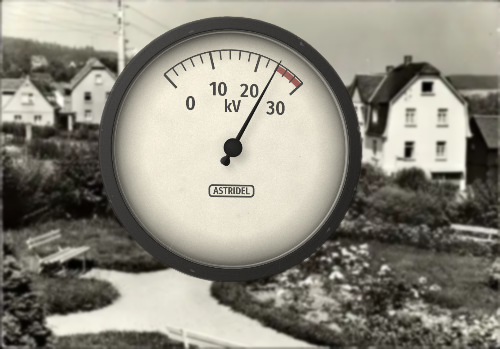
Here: 24 kV
